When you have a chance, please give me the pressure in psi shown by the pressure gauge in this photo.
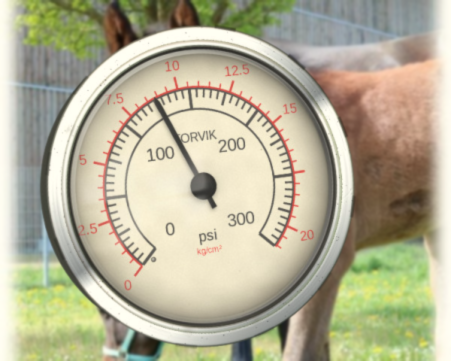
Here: 125 psi
